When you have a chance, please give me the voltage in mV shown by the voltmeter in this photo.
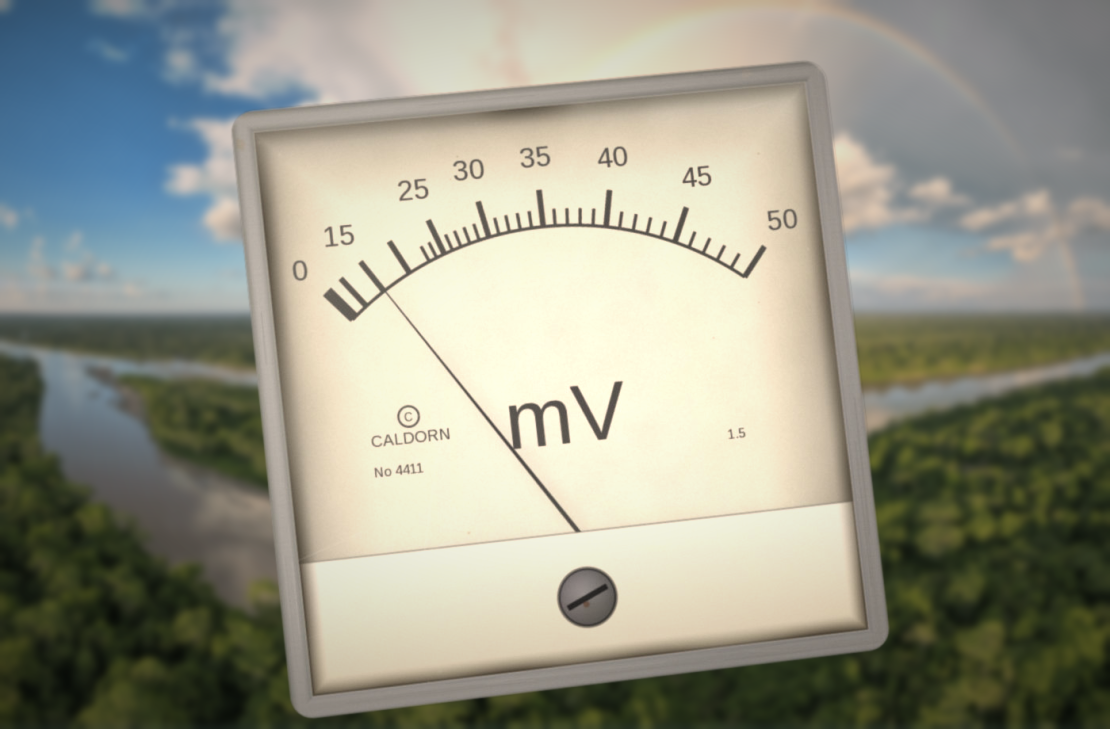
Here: 15 mV
